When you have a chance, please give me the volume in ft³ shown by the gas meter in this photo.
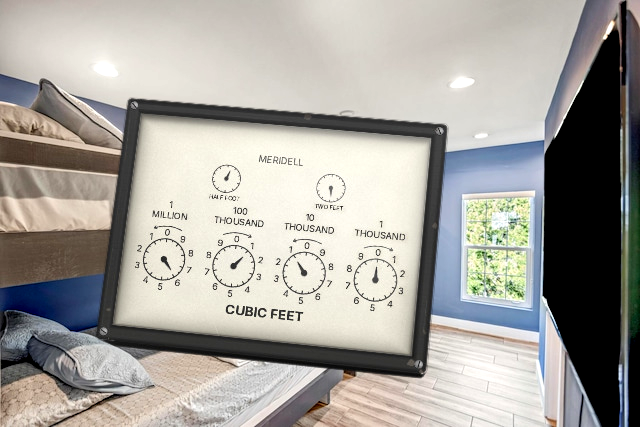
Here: 611000 ft³
